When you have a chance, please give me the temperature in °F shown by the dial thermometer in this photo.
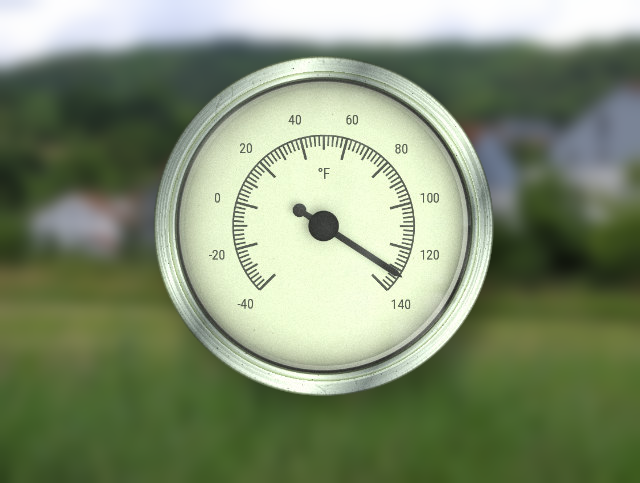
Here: 132 °F
